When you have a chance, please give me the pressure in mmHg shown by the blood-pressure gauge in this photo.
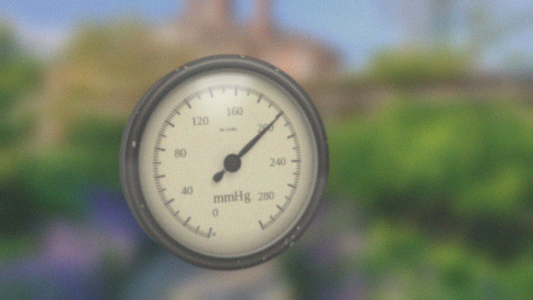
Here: 200 mmHg
